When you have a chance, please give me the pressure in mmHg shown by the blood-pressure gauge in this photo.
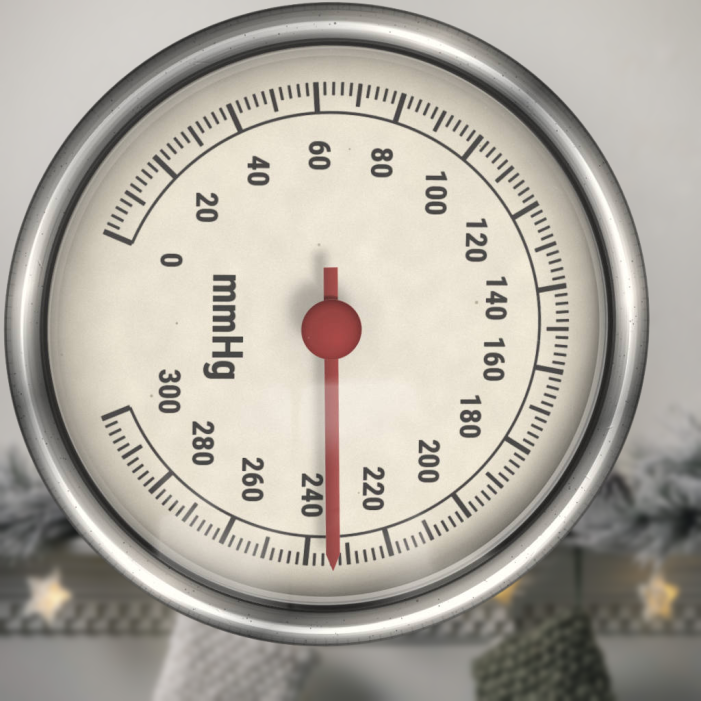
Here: 234 mmHg
